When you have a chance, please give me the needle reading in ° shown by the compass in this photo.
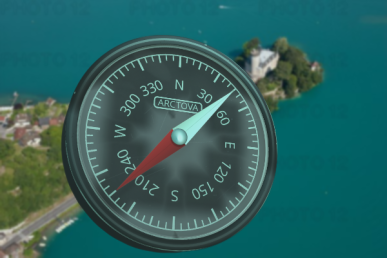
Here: 225 °
